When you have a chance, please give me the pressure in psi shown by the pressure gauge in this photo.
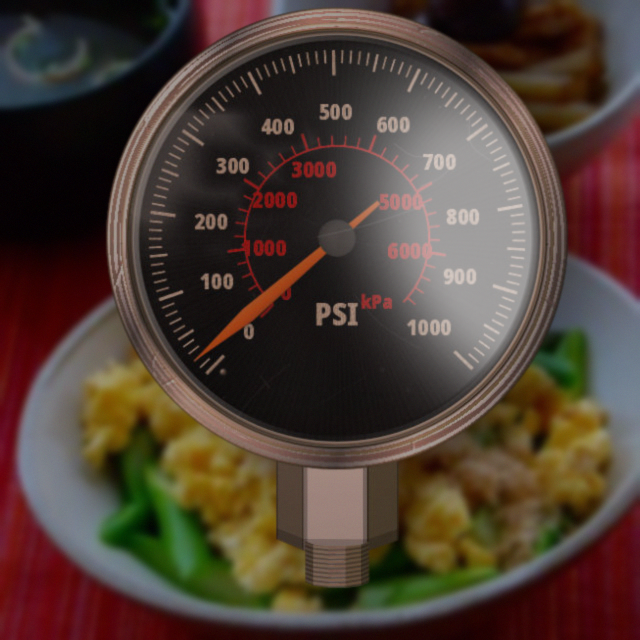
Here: 20 psi
